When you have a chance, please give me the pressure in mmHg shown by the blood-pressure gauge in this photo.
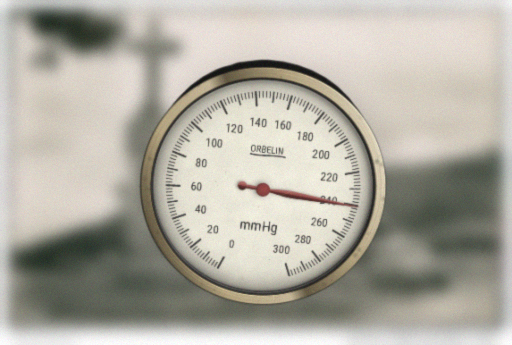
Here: 240 mmHg
